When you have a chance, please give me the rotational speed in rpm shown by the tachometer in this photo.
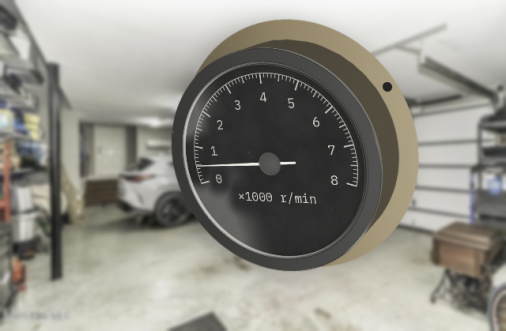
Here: 500 rpm
